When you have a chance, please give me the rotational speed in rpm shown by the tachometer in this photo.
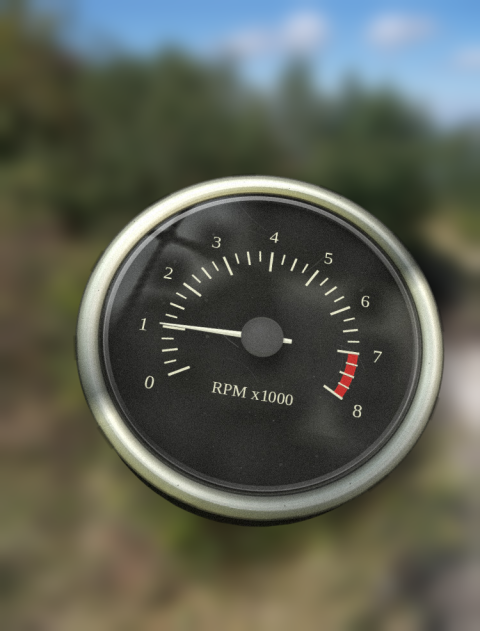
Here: 1000 rpm
